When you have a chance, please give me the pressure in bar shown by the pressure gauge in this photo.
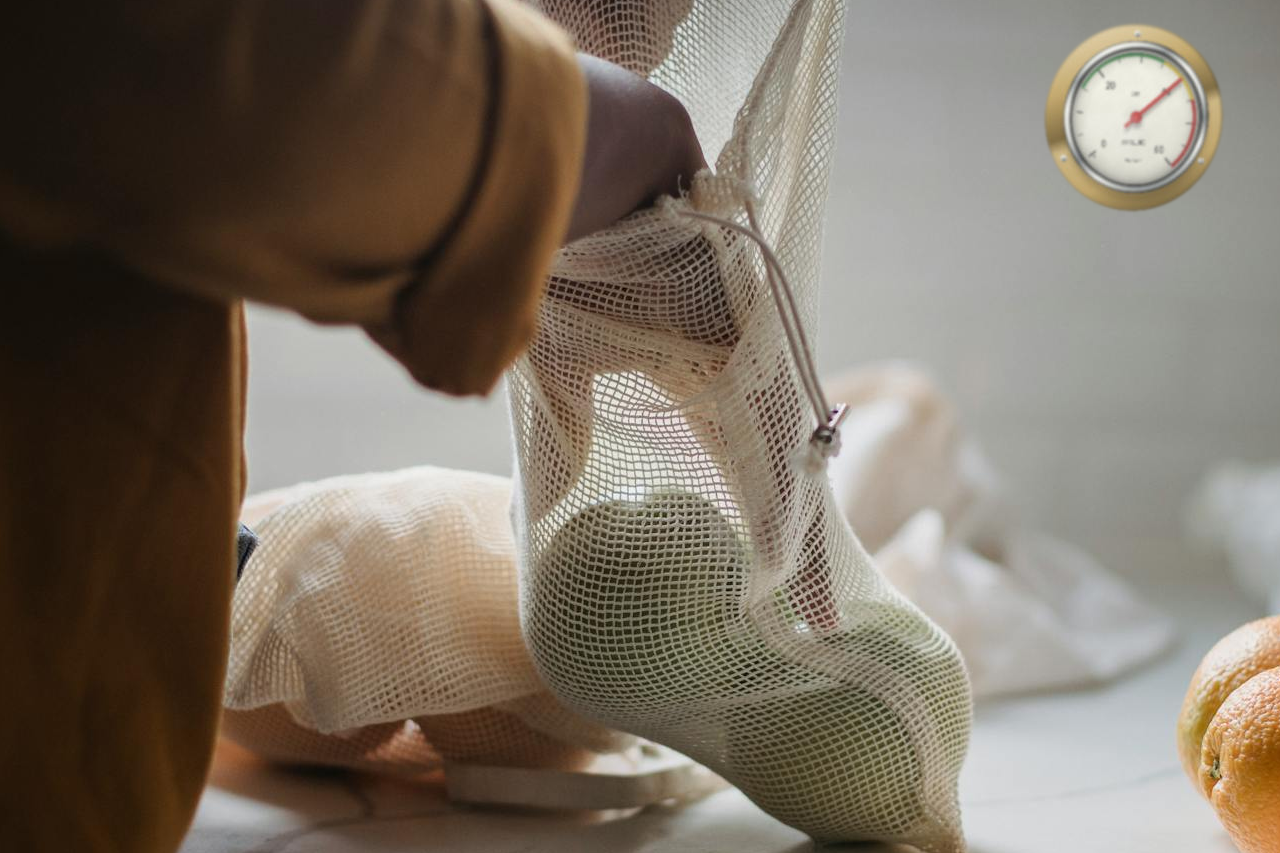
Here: 40 bar
